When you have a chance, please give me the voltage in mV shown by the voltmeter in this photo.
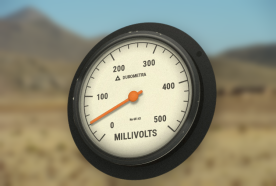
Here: 40 mV
